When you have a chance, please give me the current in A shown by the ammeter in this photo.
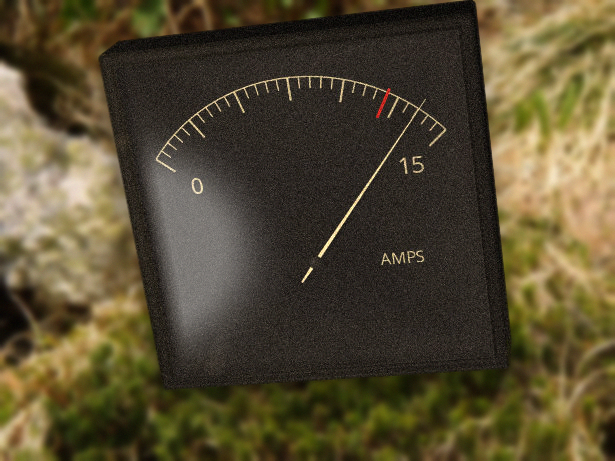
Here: 13.5 A
